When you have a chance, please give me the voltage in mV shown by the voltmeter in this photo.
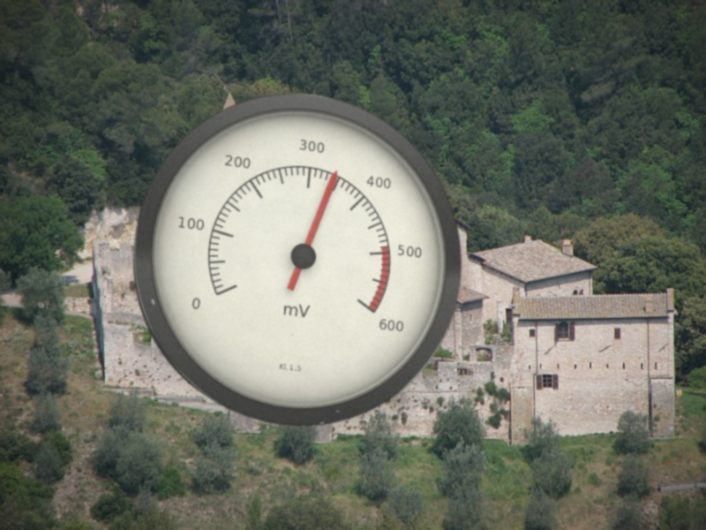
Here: 340 mV
